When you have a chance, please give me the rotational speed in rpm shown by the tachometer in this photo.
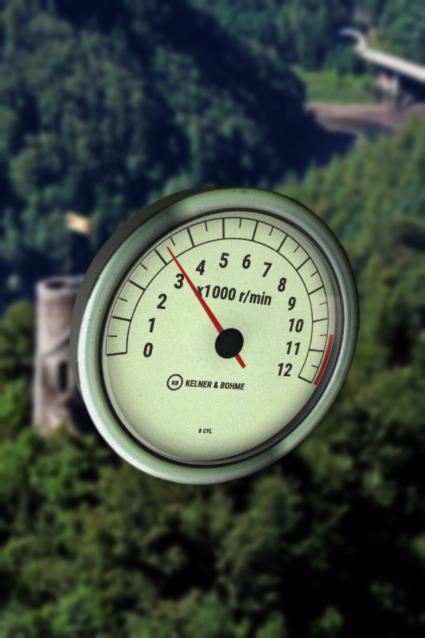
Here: 3250 rpm
